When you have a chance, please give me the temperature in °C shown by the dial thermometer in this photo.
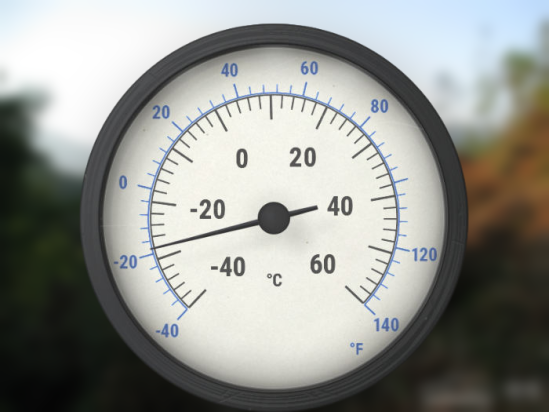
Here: -28 °C
